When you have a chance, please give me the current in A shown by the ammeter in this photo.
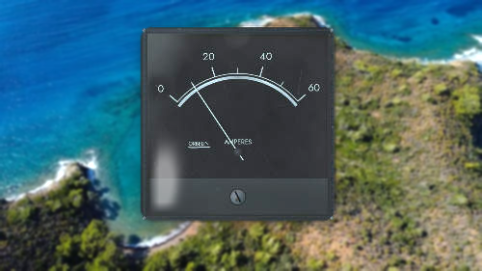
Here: 10 A
